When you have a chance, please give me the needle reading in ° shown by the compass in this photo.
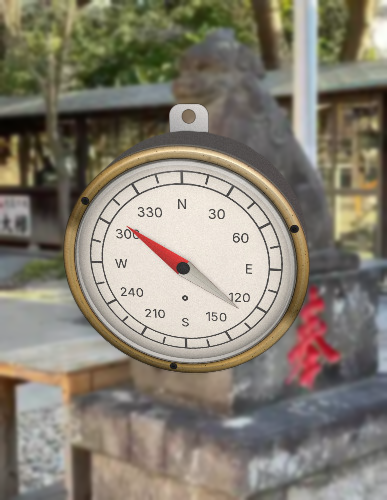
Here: 307.5 °
